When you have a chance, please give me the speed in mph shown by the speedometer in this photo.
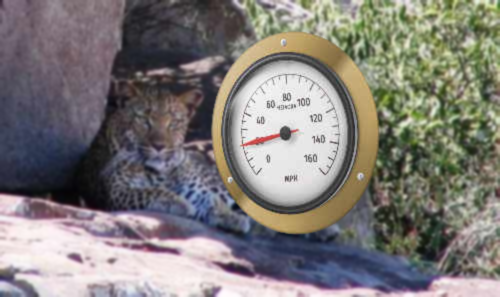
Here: 20 mph
